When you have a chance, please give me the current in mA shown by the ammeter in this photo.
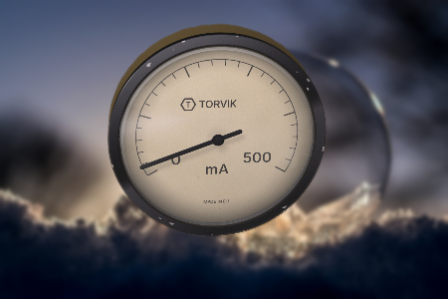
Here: 20 mA
